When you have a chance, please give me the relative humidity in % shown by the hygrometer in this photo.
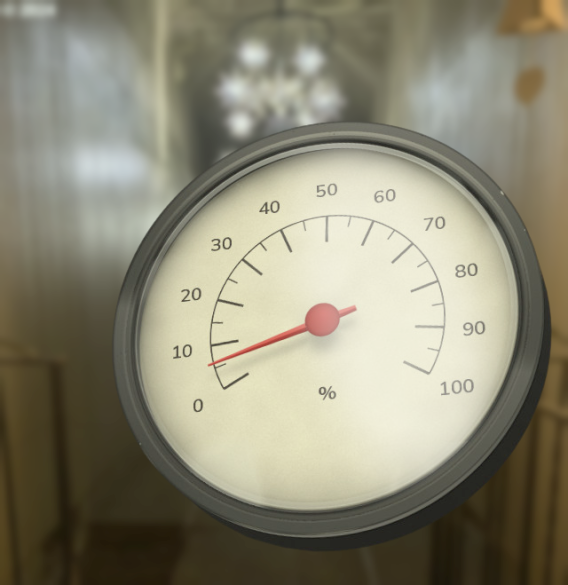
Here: 5 %
